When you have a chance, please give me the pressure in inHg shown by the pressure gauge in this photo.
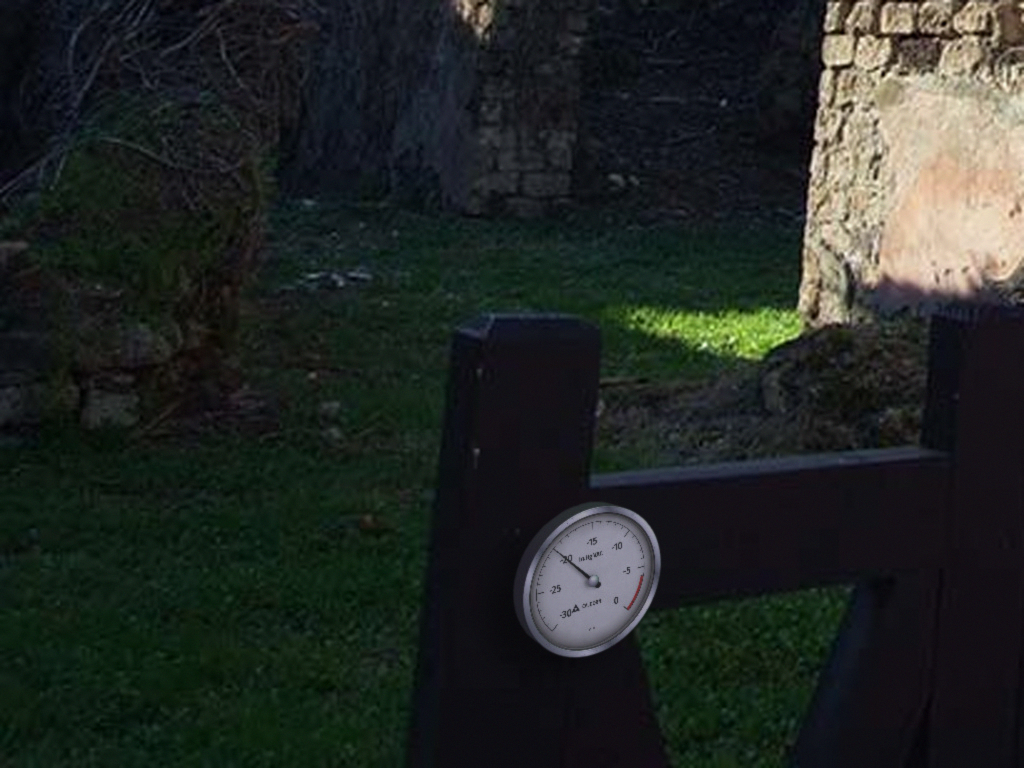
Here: -20 inHg
